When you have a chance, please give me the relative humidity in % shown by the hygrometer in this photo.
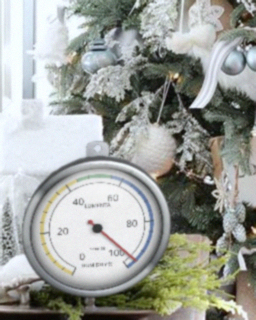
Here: 96 %
